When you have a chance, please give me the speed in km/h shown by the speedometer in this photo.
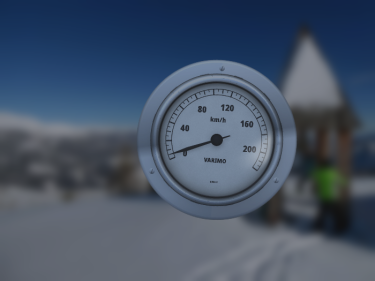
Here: 5 km/h
